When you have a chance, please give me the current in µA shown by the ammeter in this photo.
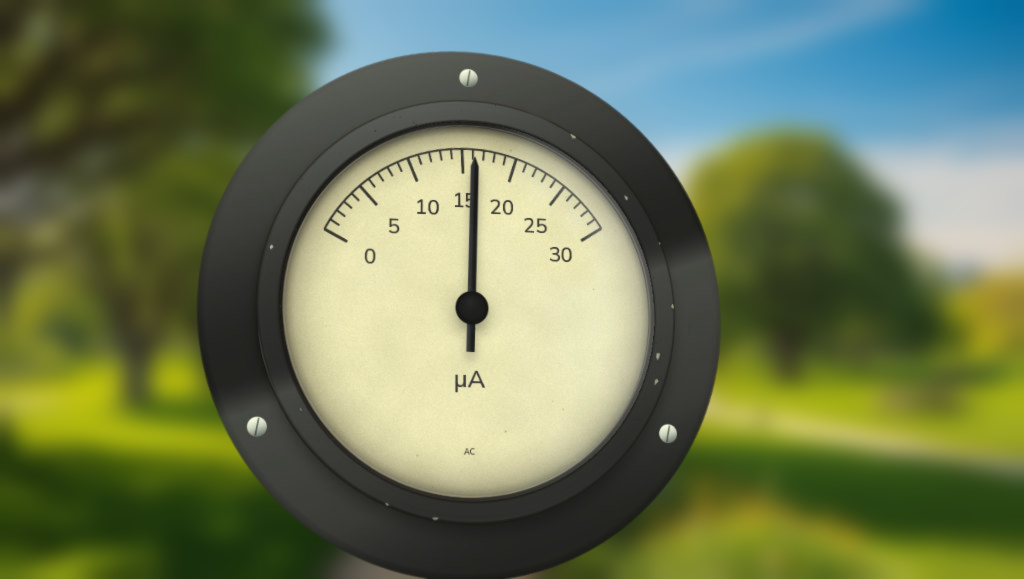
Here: 16 µA
